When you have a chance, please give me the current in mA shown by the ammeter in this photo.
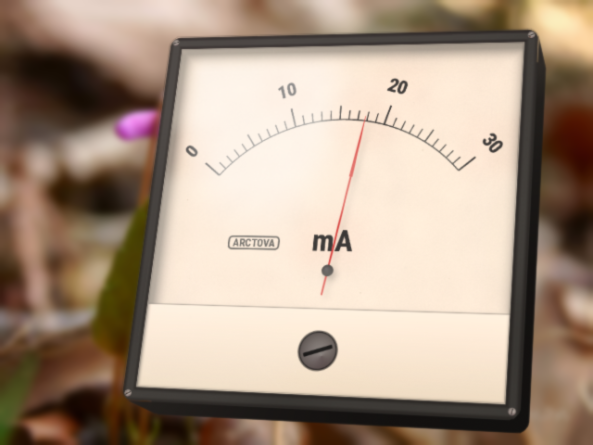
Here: 18 mA
